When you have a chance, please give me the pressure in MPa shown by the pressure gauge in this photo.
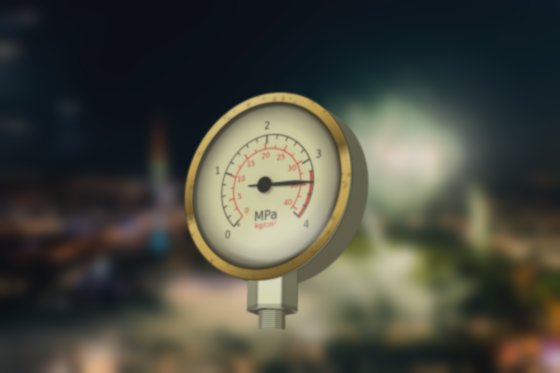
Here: 3.4 MPa
